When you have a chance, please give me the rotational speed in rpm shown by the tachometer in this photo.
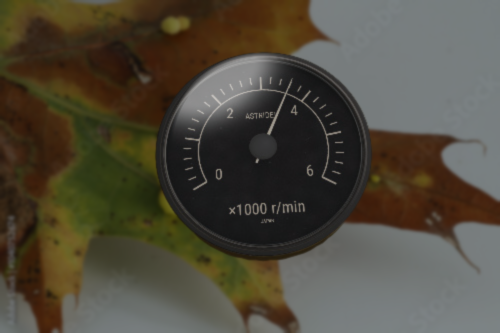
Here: 3600 rpm
